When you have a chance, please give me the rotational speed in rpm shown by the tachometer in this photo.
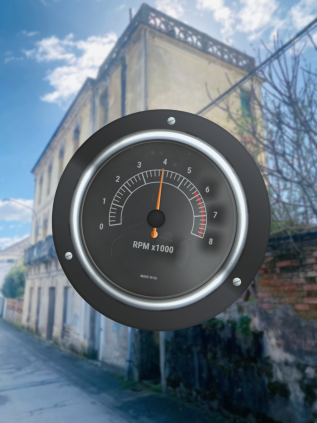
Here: 4000 rpm
